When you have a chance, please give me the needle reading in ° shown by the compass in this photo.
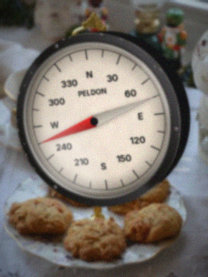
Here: 255 °
